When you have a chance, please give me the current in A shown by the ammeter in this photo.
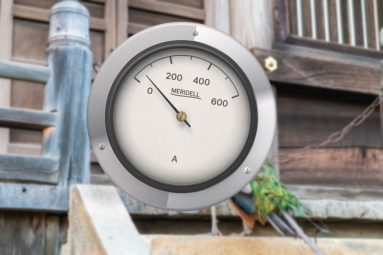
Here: 50 A
